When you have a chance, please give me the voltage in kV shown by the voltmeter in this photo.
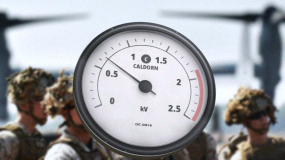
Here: 0.65 kV
